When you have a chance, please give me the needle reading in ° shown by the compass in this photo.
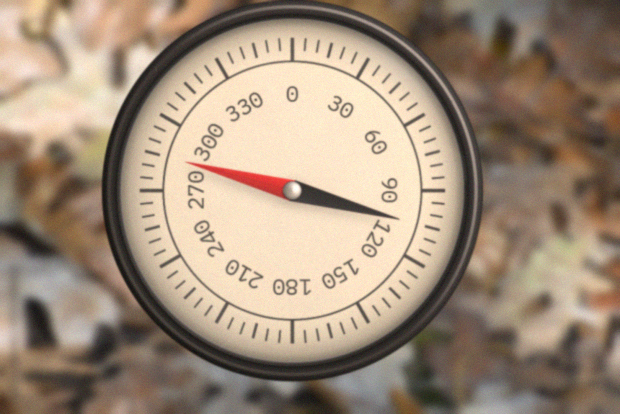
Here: 285 °
